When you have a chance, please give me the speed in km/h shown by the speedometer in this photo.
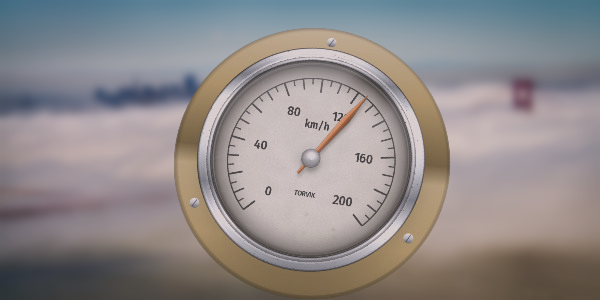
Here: 125 km/h
